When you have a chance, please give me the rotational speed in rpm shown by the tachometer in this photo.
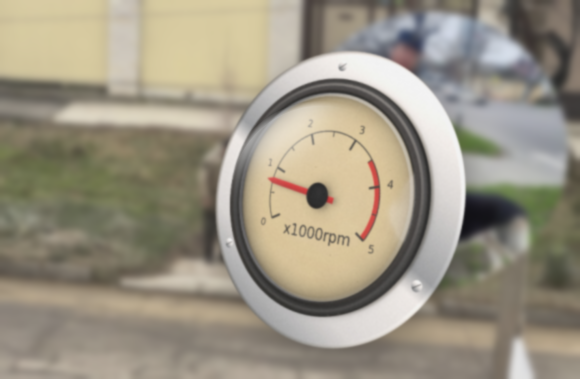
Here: 750 rpm
